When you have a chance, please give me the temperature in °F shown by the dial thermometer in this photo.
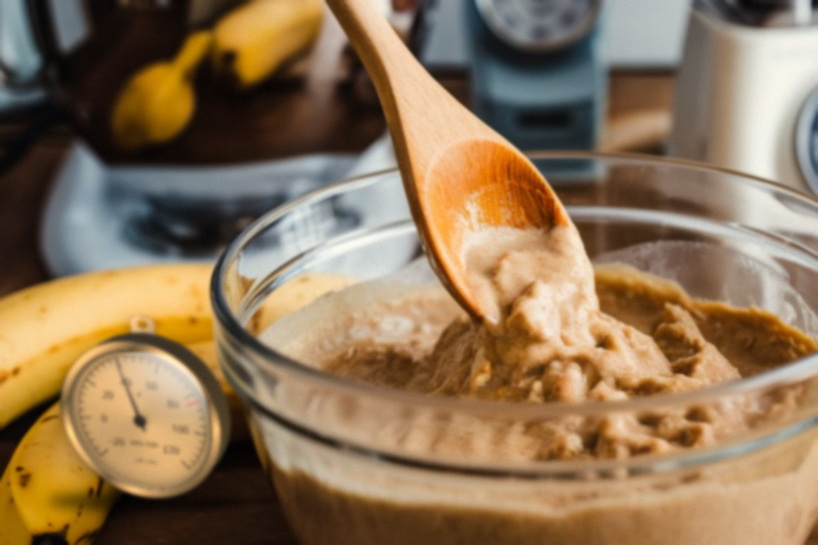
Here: 40 °F
